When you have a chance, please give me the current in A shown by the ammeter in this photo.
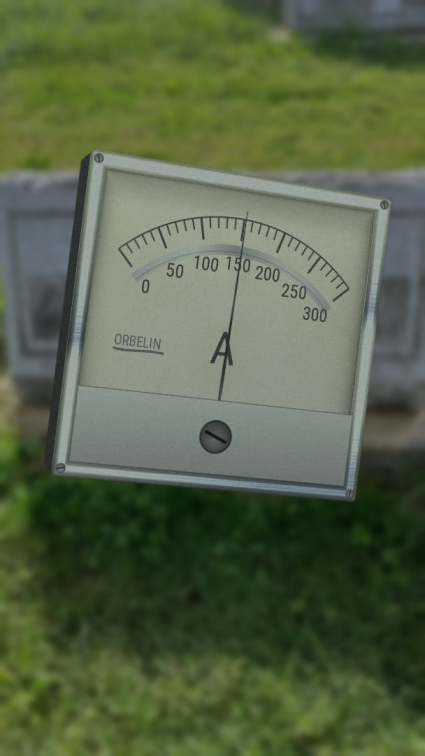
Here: 150 A
